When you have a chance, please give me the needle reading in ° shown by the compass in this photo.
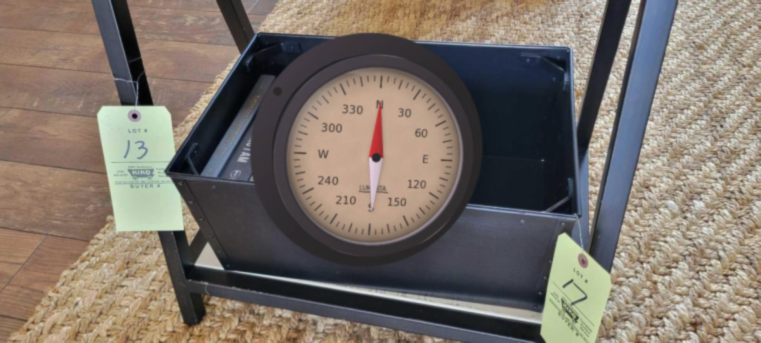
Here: 0 °
